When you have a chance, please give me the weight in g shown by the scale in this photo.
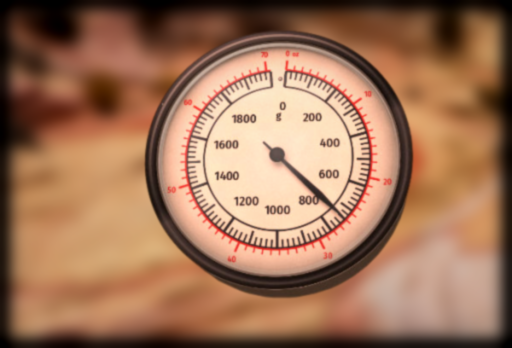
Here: 740 g
